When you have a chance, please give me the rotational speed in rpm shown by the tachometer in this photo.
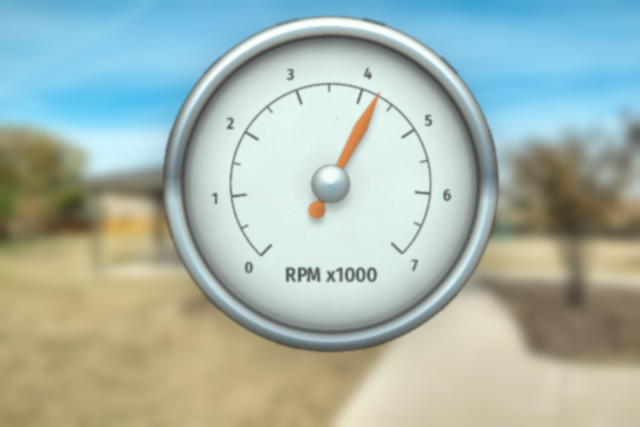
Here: 4250 rpm
